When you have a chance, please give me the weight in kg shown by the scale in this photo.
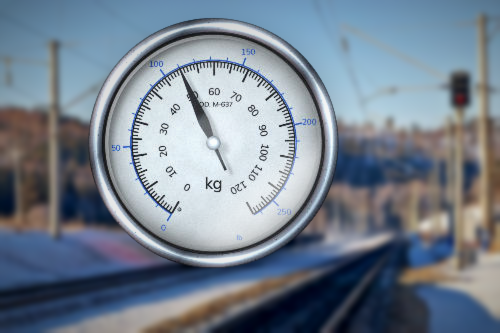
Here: 50 kg
